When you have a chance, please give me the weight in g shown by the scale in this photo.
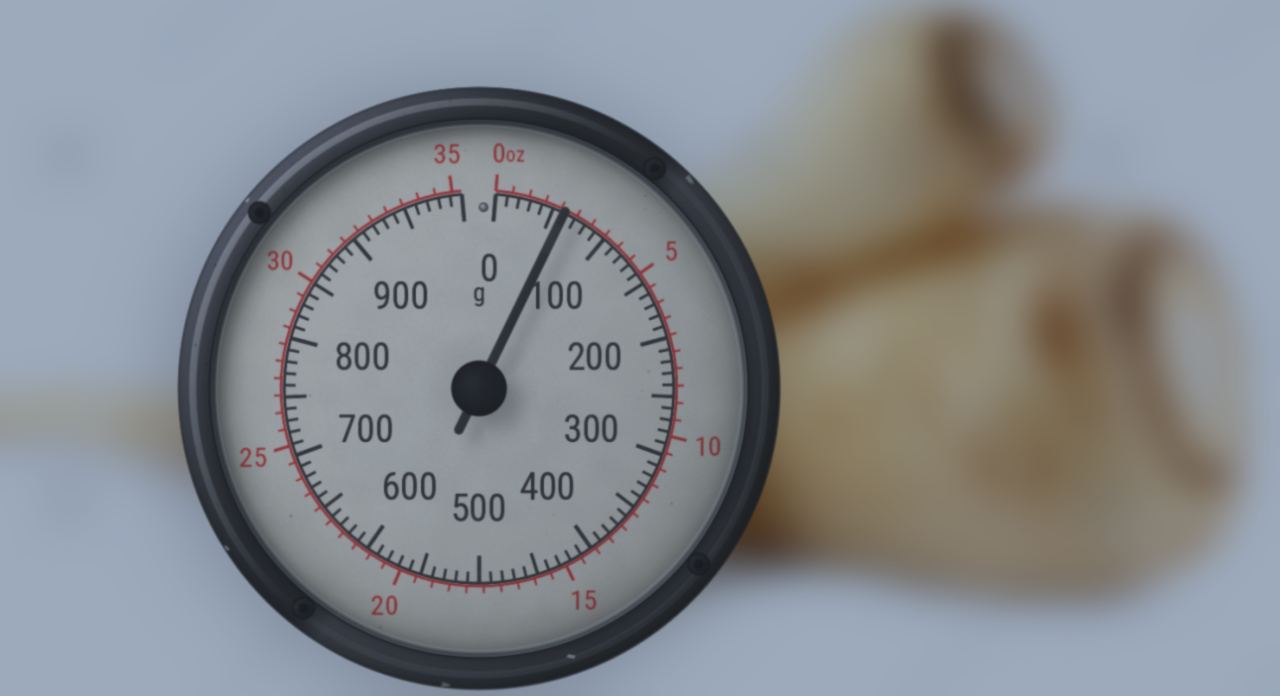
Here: 60 g
